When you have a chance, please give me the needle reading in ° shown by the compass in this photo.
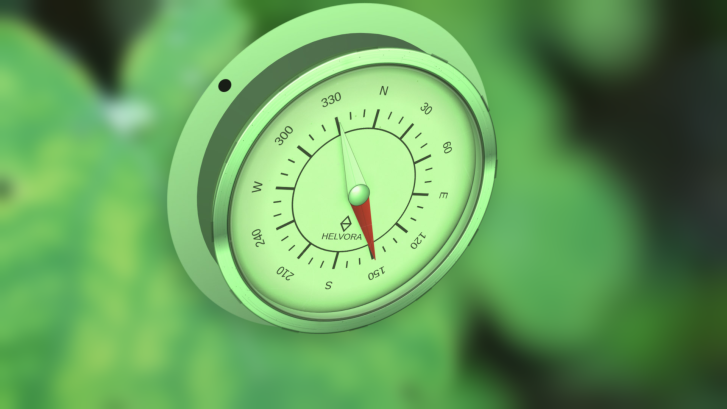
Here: 150 °
